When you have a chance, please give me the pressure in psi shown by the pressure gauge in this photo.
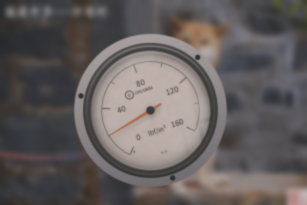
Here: 20 psi
